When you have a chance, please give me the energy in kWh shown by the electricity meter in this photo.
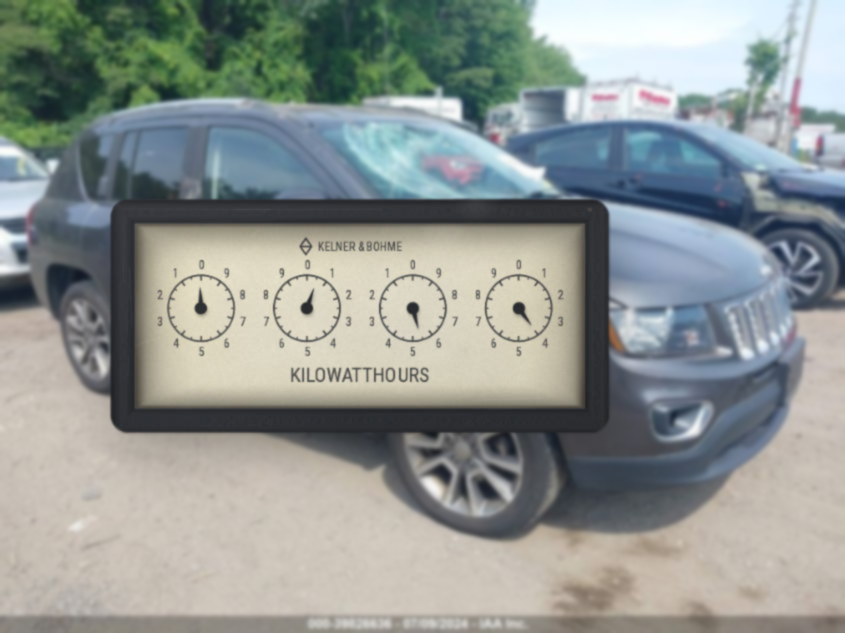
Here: 54 kWh
